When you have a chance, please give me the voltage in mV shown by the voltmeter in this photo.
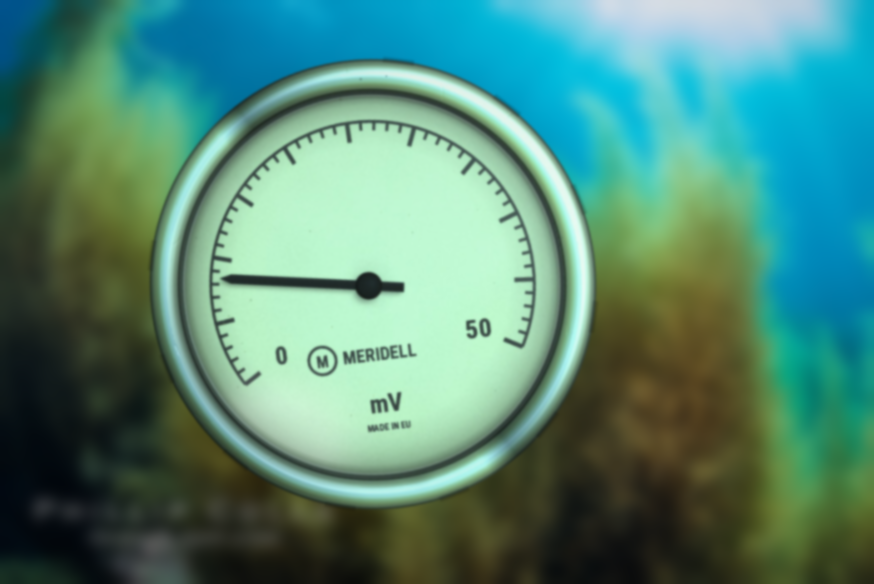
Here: 8.5 mV
